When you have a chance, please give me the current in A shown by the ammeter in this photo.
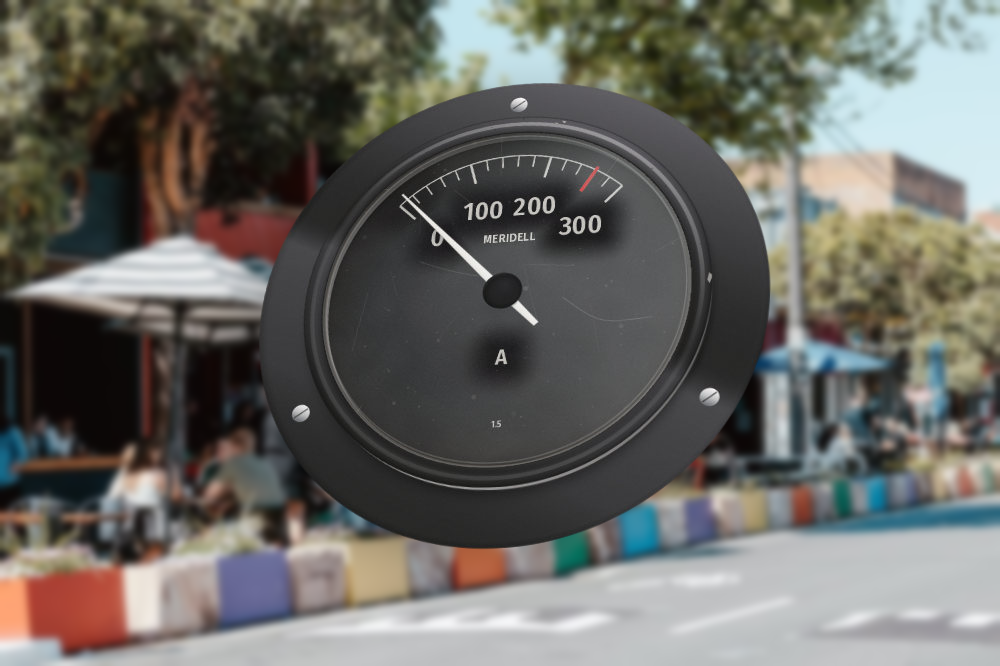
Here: 10 A
